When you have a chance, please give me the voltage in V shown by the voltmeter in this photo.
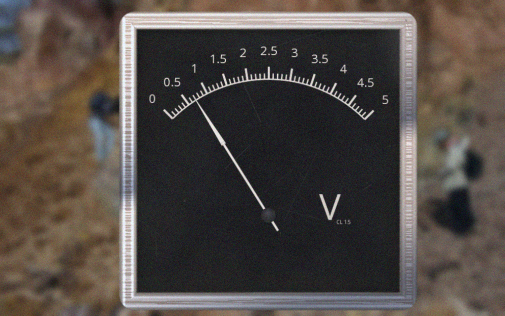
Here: 0.7 V
